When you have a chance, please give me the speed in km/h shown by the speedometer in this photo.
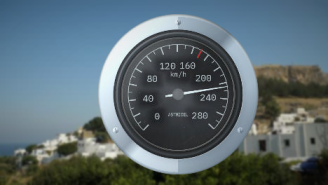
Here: 225 km/h
